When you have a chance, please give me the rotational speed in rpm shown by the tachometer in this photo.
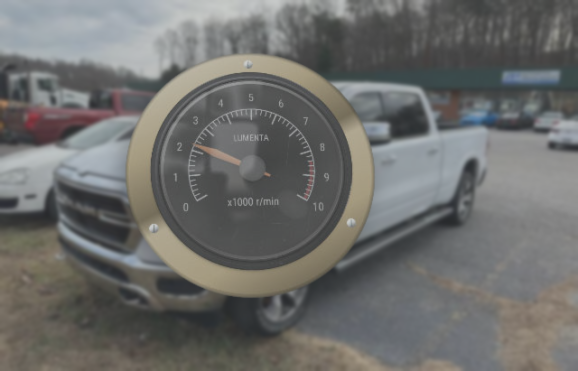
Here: 2200 rpm
